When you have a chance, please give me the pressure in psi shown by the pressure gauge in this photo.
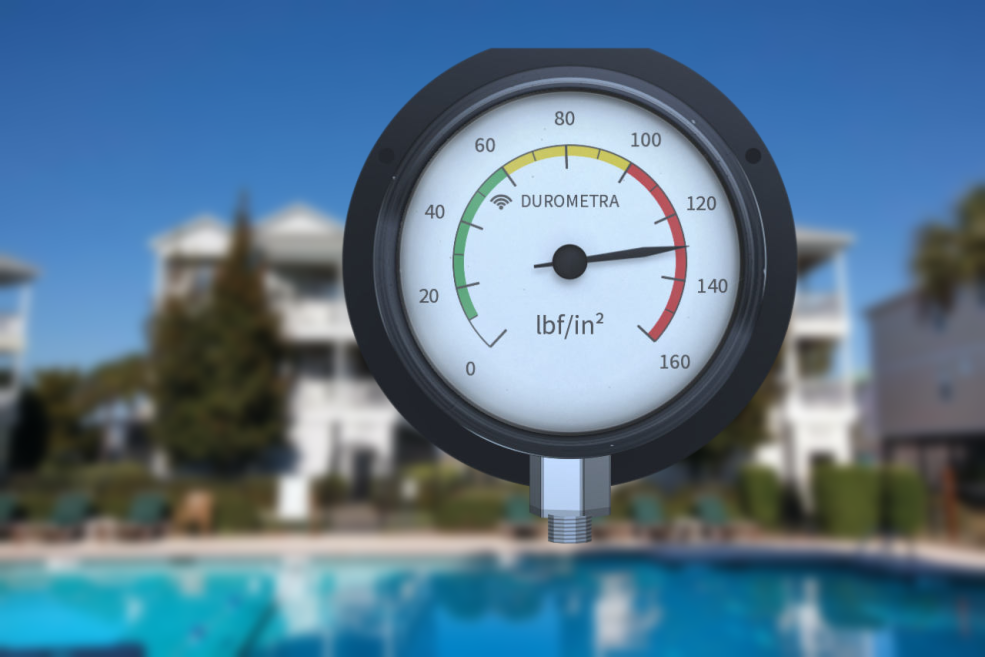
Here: 130 psi
